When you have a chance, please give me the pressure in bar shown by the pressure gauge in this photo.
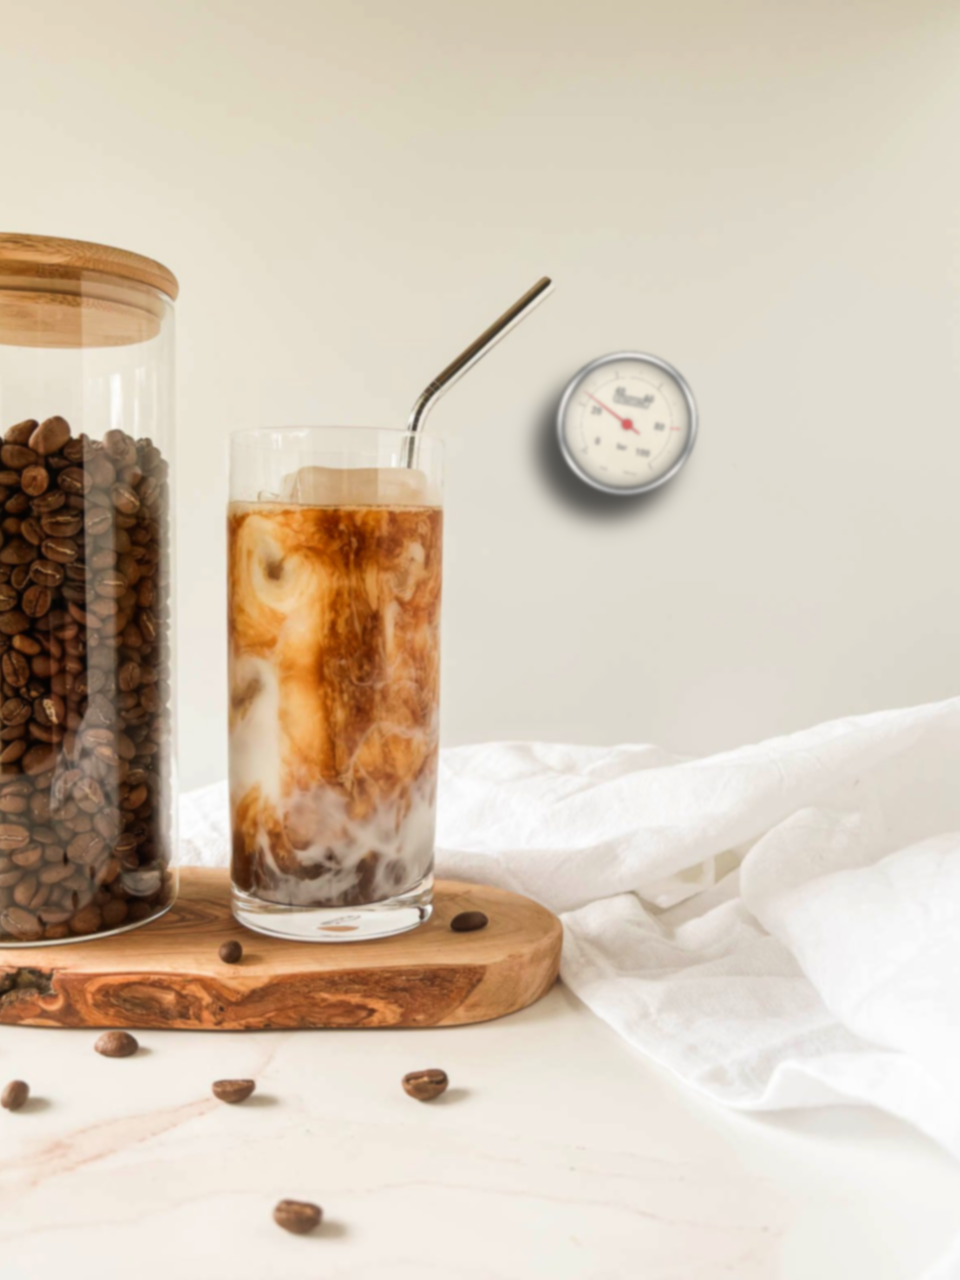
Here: 25 bar
